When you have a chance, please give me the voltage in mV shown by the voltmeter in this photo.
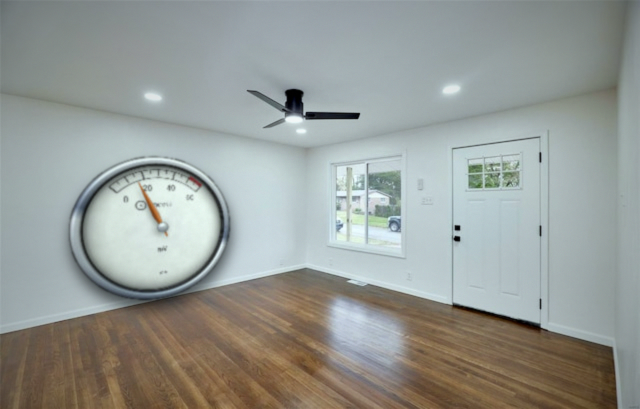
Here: 15 mV
